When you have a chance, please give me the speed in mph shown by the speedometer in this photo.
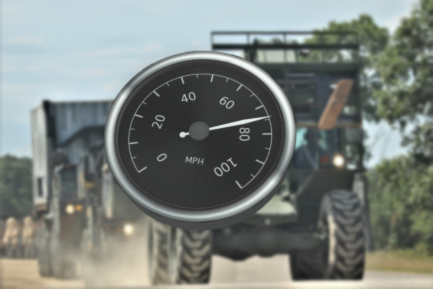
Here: 75 mph
